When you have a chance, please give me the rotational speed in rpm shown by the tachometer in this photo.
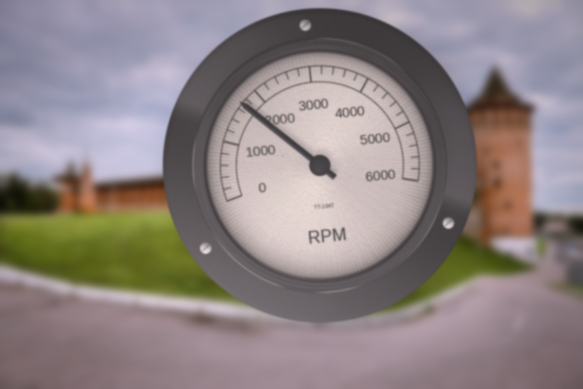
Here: 1700 rpm
